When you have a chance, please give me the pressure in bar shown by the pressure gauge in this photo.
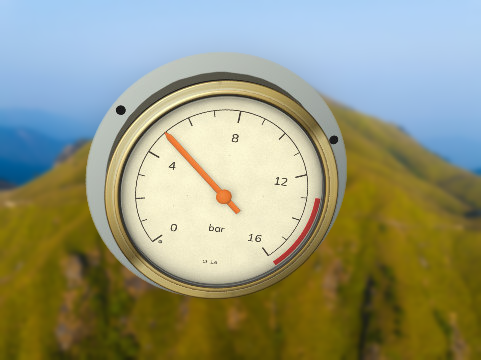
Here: 5 bar
